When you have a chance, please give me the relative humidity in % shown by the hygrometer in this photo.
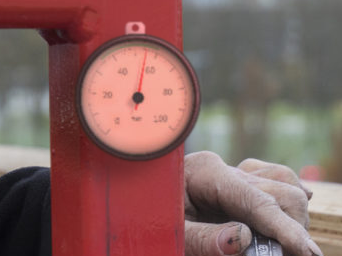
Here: 55 %
